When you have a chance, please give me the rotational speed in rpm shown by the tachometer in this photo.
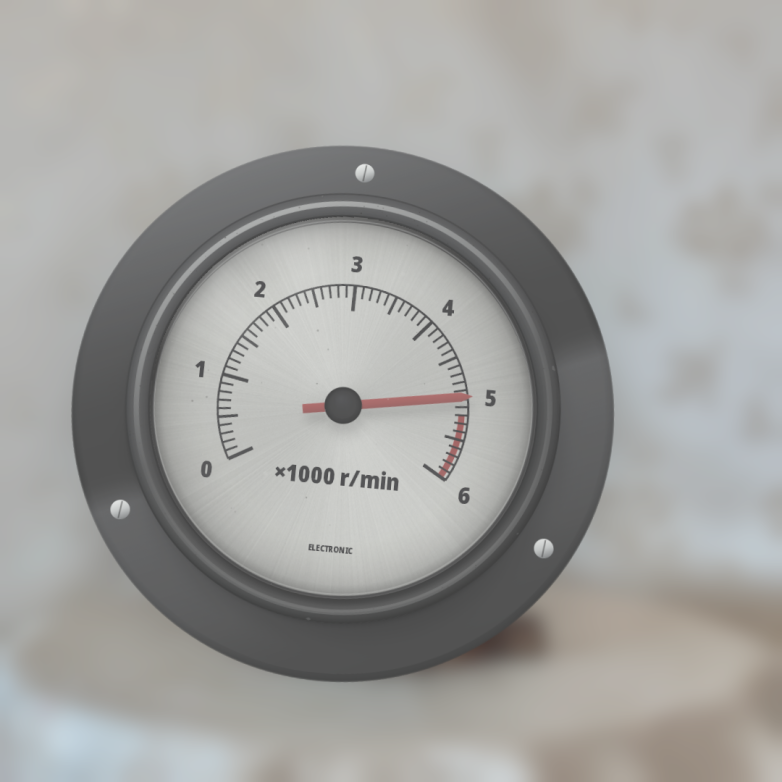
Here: 5000 rpm
